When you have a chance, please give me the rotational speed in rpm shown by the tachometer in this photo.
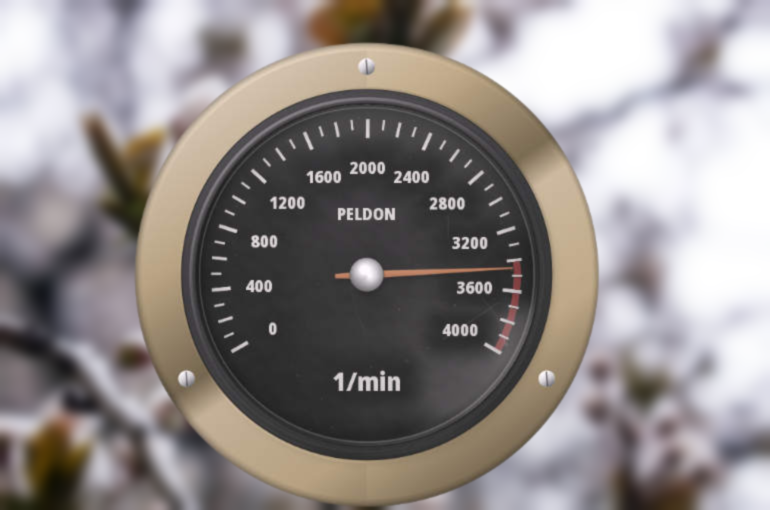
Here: 3450 rpm
